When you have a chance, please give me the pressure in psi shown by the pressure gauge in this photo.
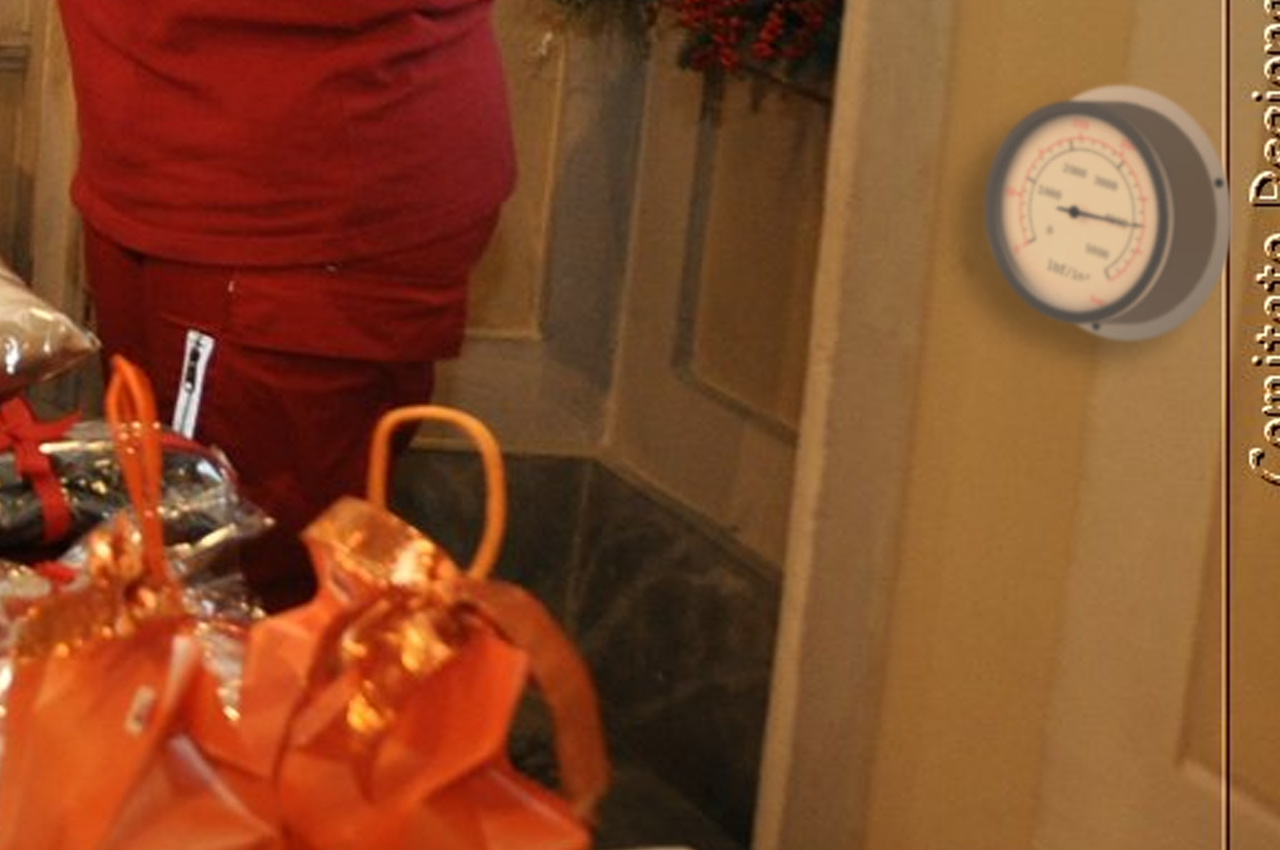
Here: 4000 psi
